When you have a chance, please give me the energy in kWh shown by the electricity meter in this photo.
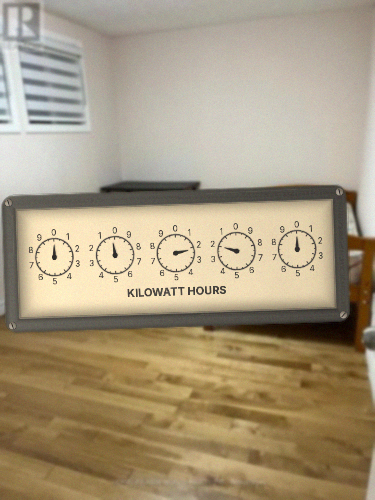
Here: 220 kWh
